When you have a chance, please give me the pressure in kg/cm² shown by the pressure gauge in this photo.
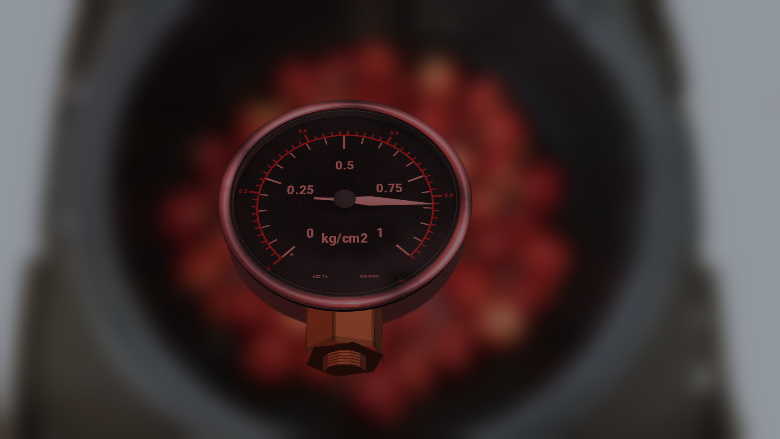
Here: 0.85 kg/cm²
